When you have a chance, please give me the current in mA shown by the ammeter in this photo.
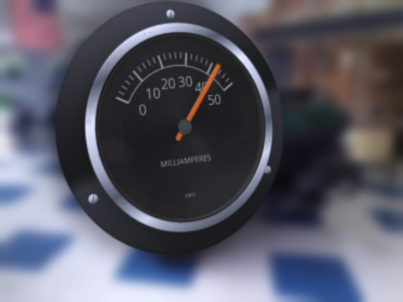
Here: 42 mA
